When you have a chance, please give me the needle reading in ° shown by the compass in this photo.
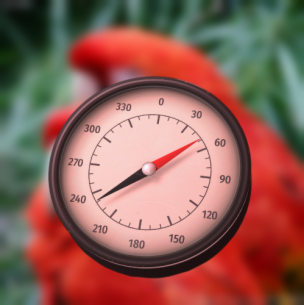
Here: 50 °
